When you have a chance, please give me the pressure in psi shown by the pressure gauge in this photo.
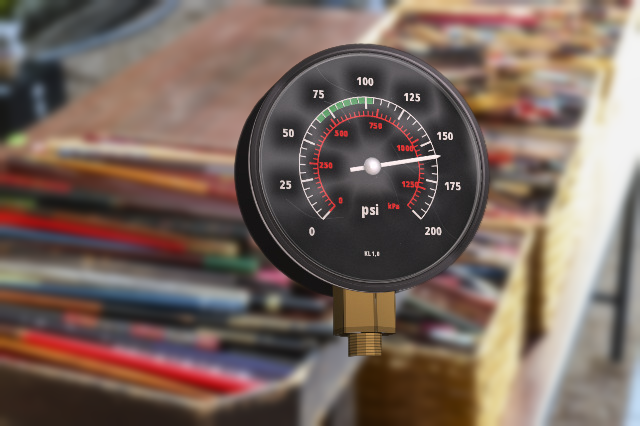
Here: 160 psi
